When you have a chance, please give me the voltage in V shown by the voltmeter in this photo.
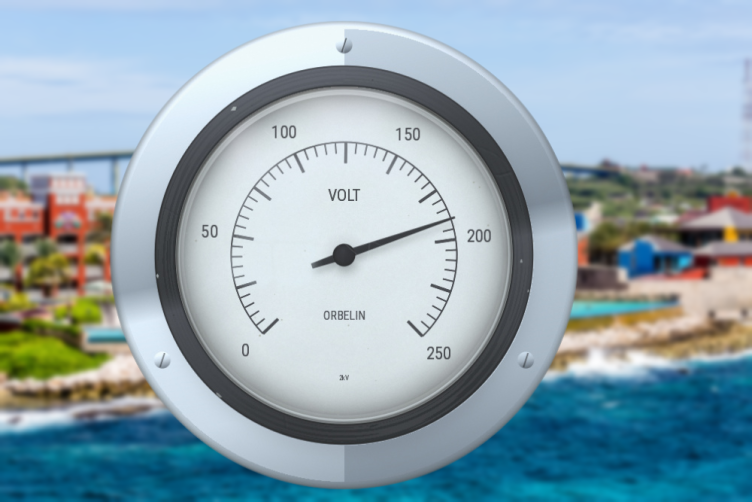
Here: 190 V
